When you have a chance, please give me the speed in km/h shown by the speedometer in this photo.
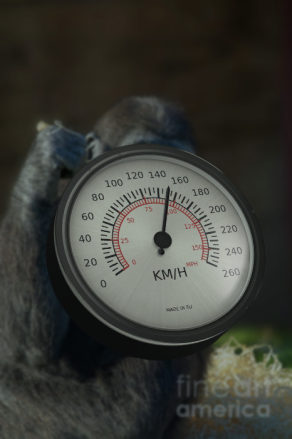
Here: 150 km/h
